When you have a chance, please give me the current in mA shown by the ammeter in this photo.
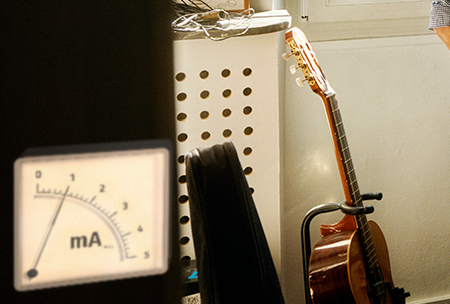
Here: 1 mA
